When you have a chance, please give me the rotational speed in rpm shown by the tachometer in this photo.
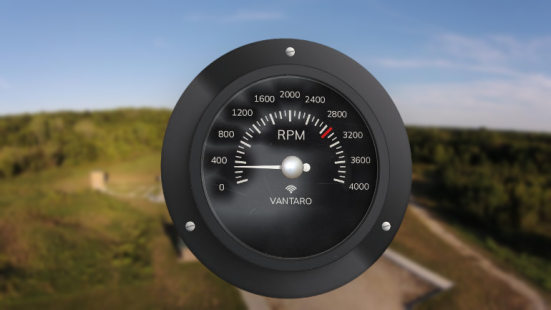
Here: 300 rpm
